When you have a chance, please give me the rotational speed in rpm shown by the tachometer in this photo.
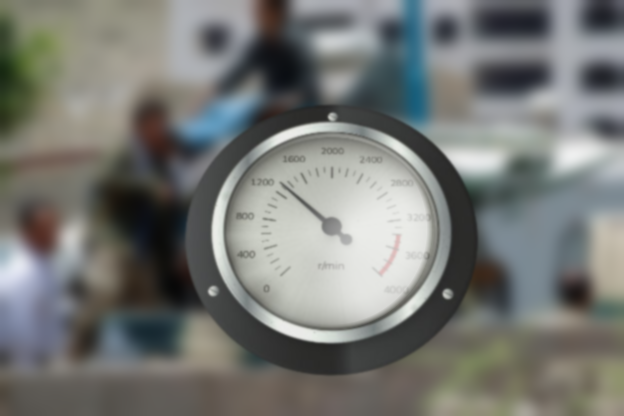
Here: 1300 rpm
